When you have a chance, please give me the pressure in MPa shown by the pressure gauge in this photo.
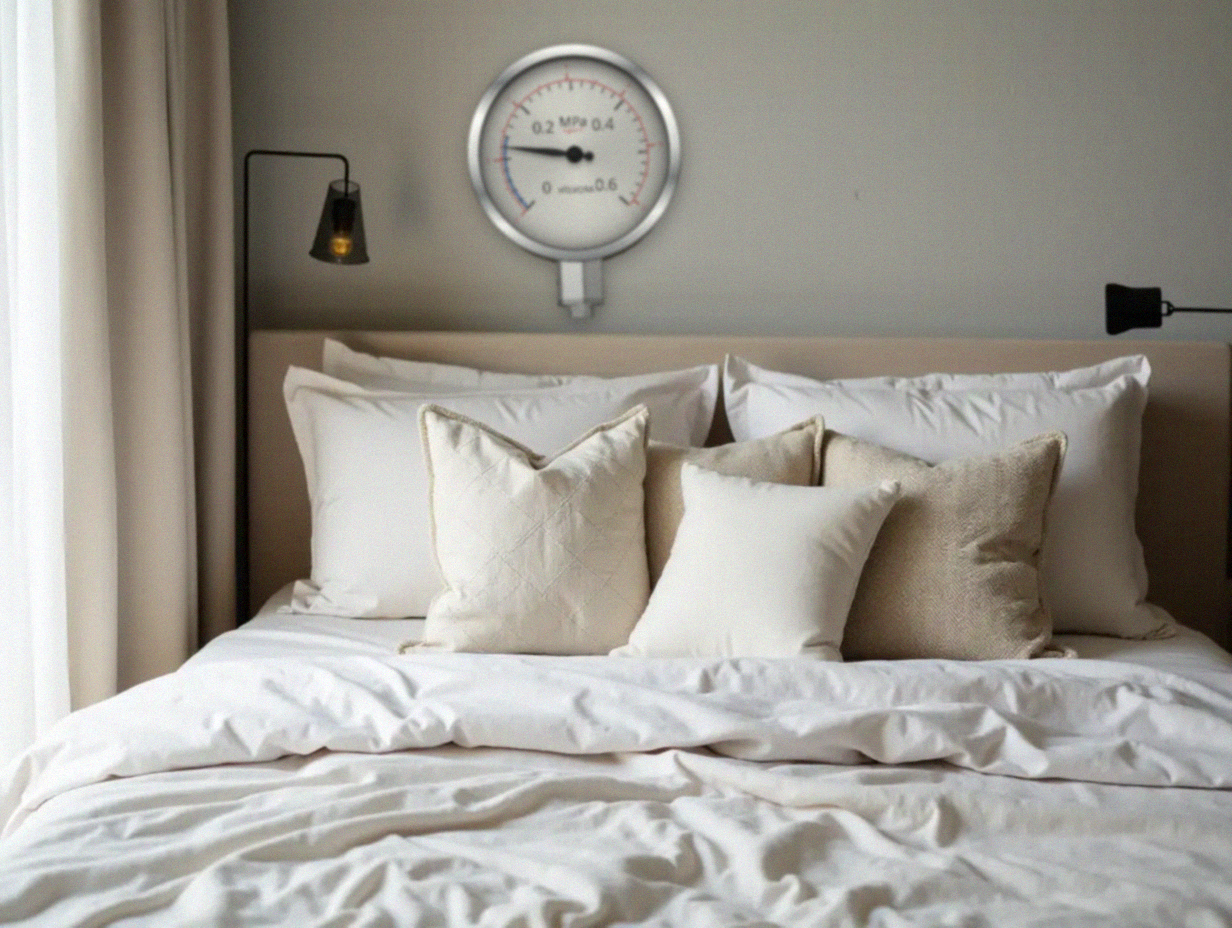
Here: 0.12 MPa
